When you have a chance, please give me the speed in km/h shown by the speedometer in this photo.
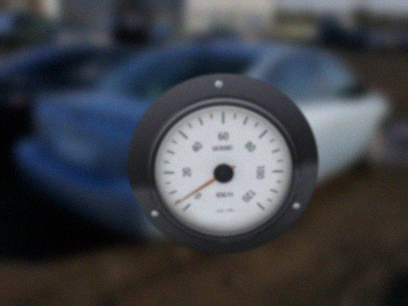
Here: 5 km/h
